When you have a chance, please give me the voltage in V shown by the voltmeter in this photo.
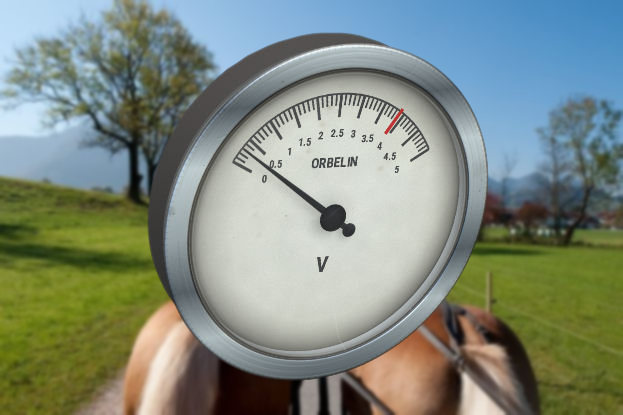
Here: 0.3 V
